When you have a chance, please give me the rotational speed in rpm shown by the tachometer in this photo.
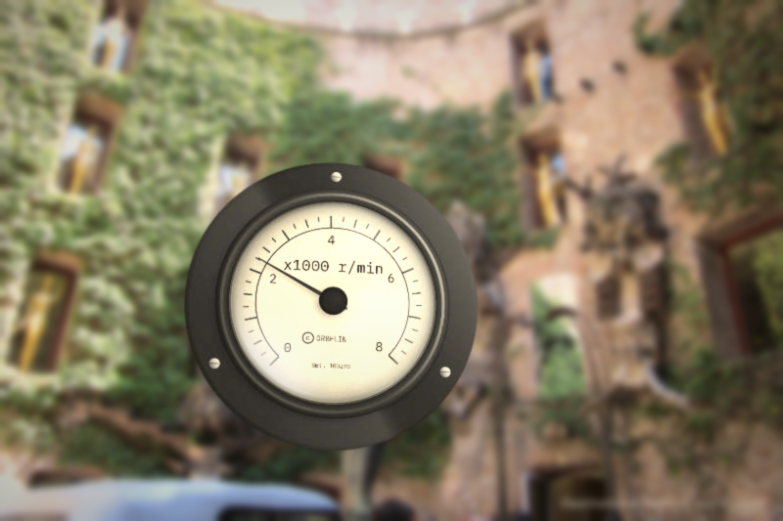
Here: 2250 rpm
